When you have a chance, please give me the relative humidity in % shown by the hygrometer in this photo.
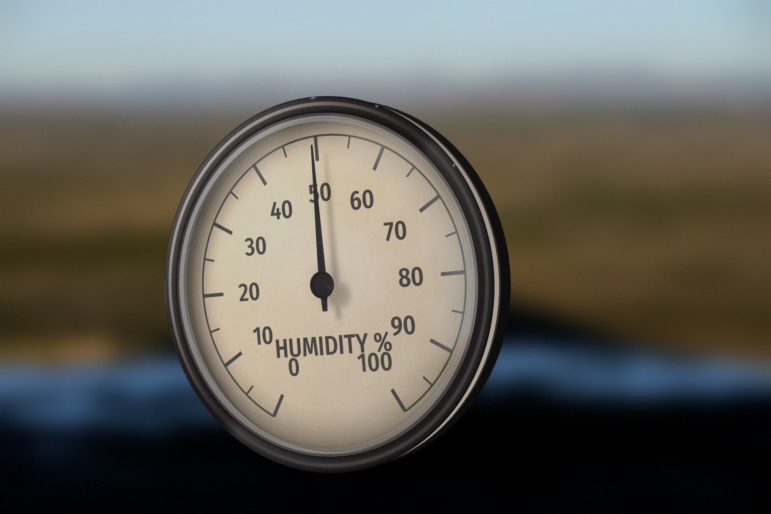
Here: 50 %
